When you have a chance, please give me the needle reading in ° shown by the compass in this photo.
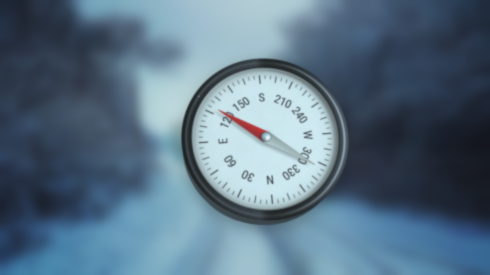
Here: 125 °
